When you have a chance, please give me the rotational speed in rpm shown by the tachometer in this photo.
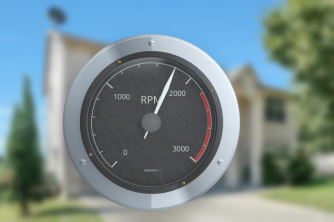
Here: 1800 rpm
